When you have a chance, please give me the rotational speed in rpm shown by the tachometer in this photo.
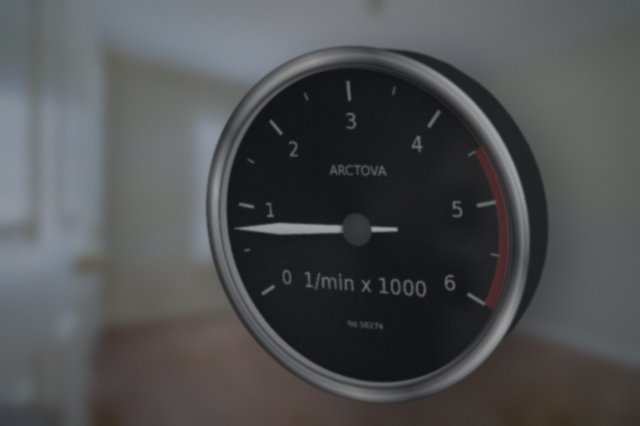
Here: 750 rpm
